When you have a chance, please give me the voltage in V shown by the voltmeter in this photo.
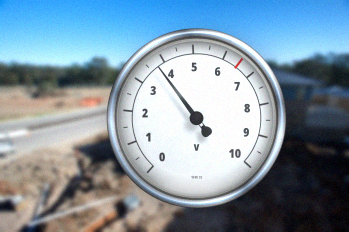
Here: 3.75 V
